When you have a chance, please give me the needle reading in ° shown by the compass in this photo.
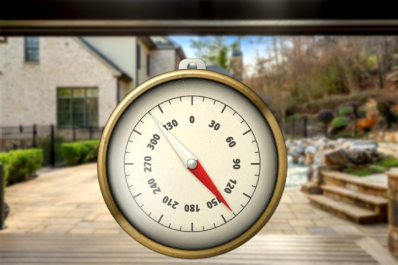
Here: 140 °
